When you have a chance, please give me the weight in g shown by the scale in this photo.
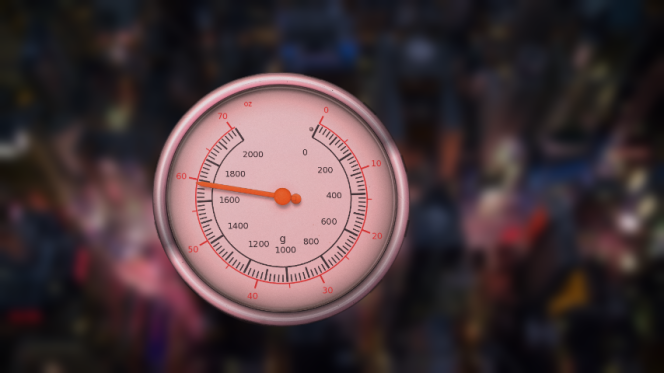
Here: 1680 g
